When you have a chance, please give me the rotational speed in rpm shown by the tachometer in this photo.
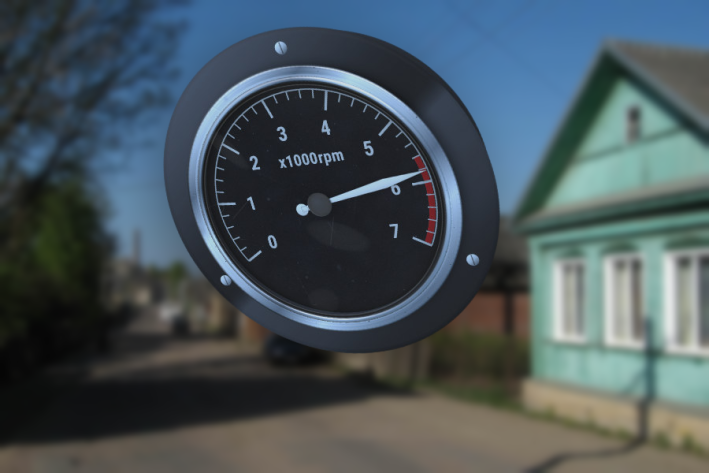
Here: 5800 rpm
